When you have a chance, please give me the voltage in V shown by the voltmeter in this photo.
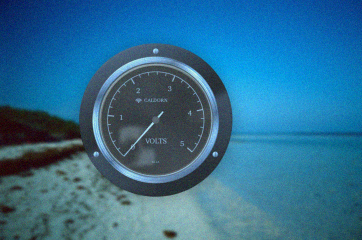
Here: 0 V
